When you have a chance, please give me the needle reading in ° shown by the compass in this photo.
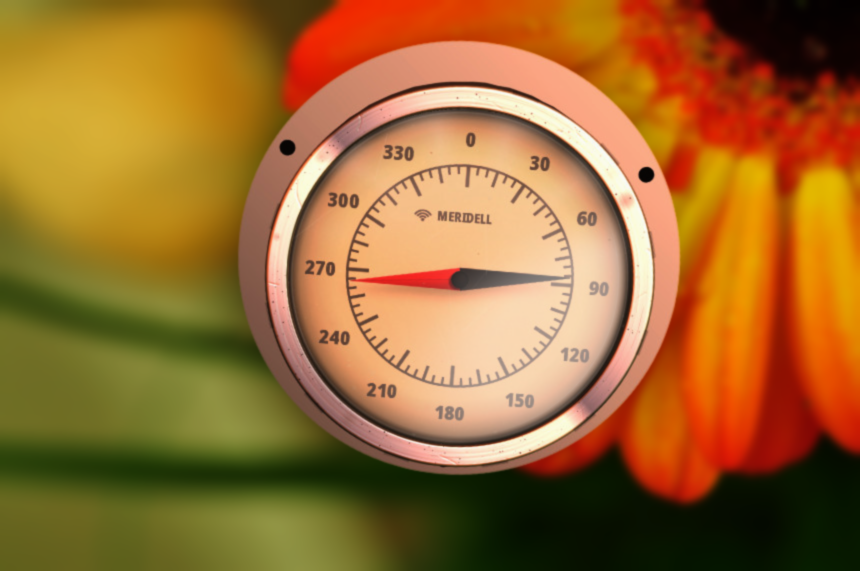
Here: 265 °
